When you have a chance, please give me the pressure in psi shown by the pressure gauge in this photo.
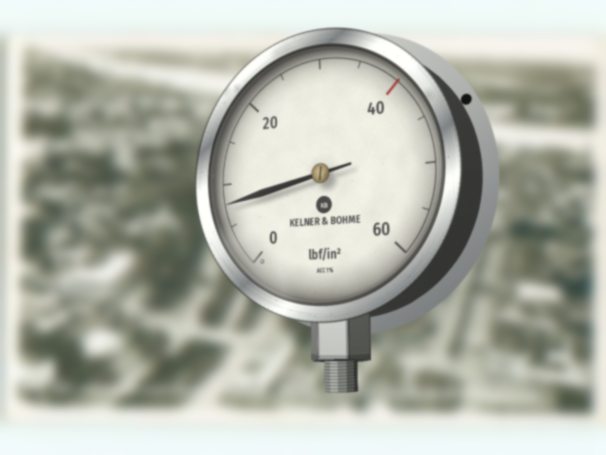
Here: 7.5 psi
